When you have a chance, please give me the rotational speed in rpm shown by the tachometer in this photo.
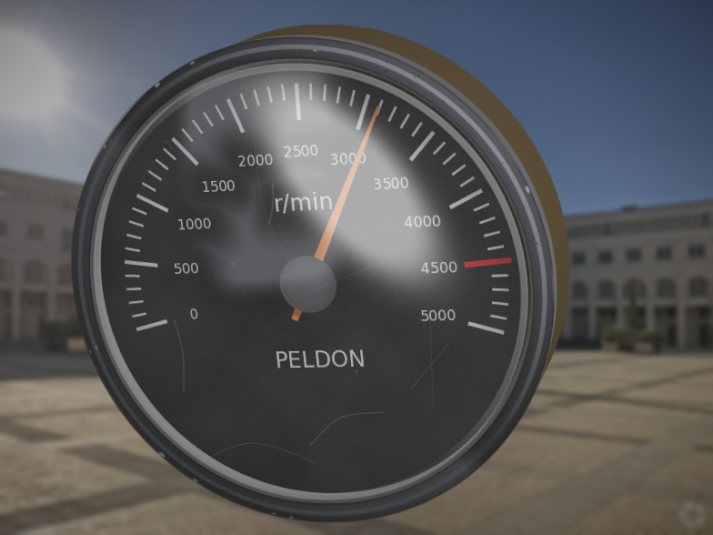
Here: 3100 rpm
